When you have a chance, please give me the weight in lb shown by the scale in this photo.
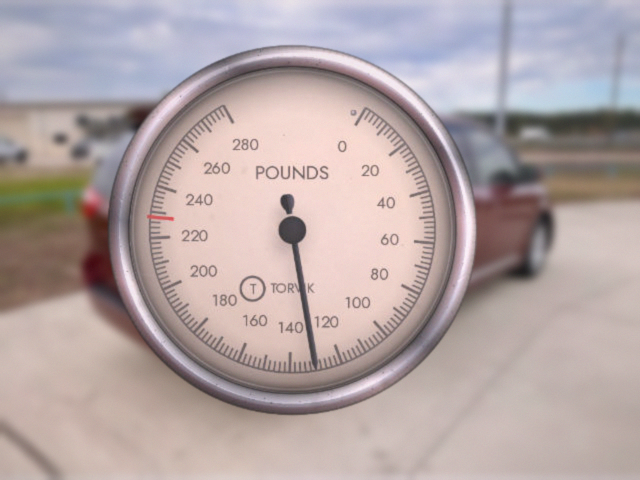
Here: 130 lb
